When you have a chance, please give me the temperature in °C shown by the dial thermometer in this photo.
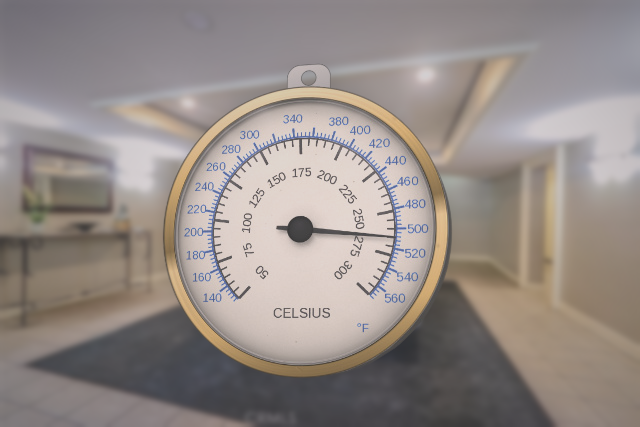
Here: 265 °C
